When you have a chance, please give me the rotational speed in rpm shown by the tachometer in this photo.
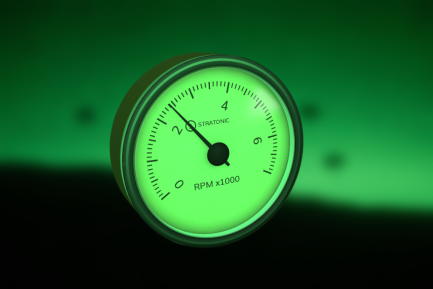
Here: 2400 rpm
